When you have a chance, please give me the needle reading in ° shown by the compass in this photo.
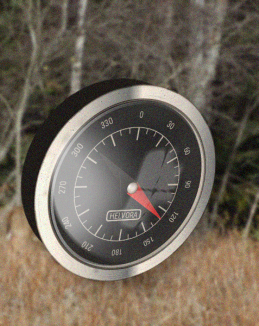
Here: 130 °
